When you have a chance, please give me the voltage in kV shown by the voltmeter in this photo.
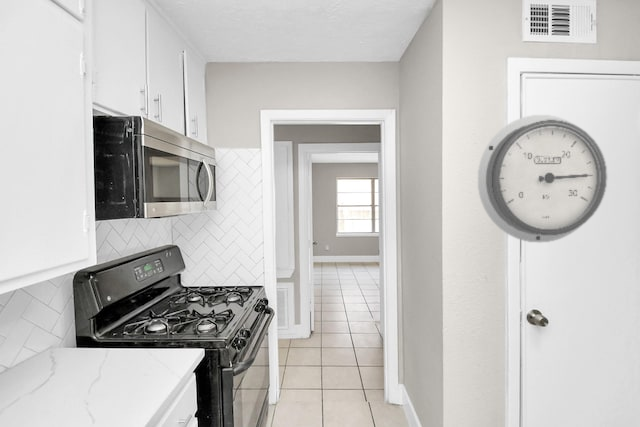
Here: 26 kV
